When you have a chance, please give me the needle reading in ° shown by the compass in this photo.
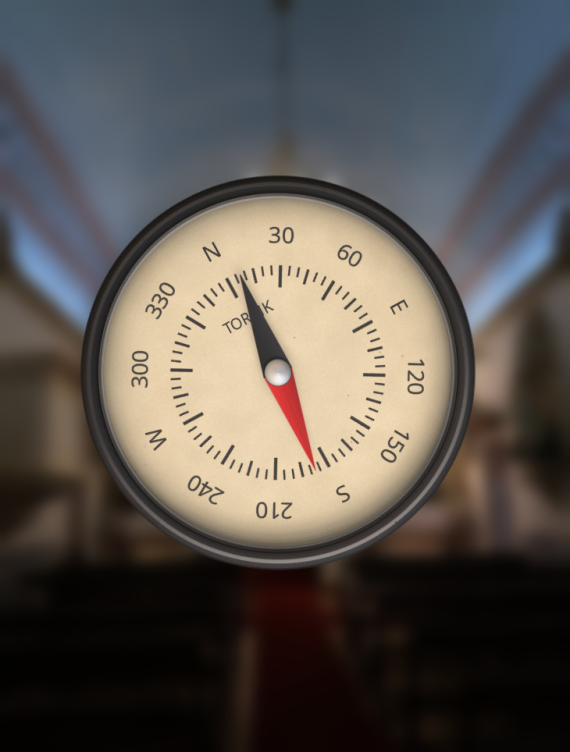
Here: 187.5 °
